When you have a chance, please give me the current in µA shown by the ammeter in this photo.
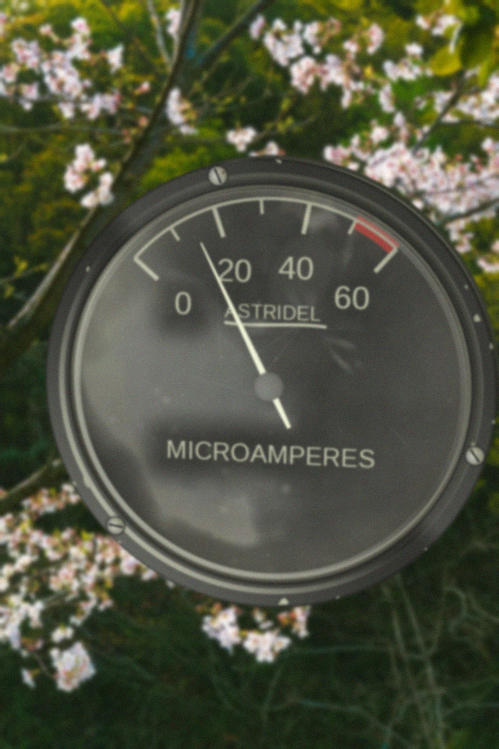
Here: 15 µA
